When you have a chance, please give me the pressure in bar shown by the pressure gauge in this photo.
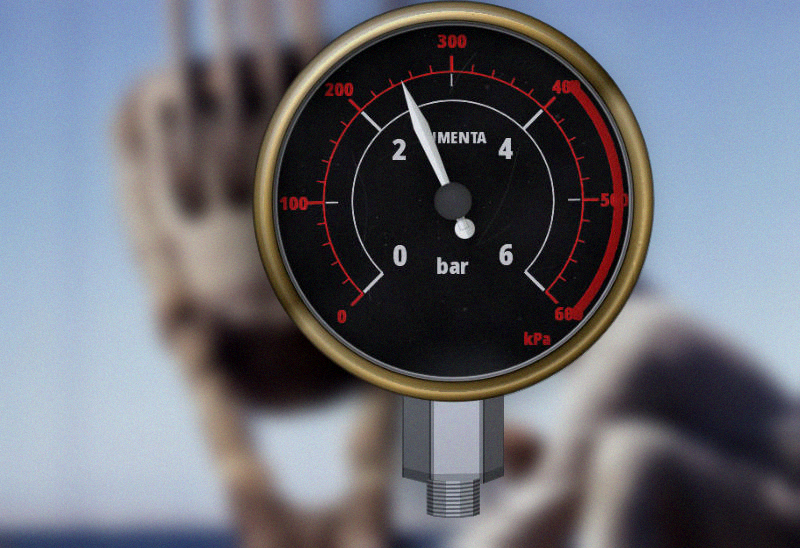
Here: 2.5 bar
